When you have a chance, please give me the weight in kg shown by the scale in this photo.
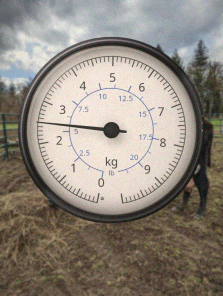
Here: 2.5 kg
